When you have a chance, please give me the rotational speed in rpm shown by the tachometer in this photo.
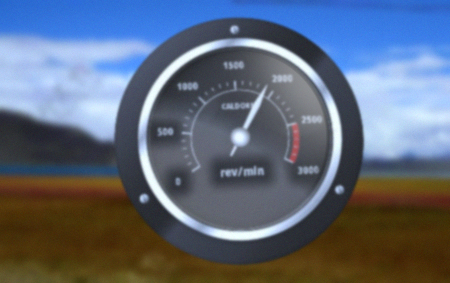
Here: 1900 rpm
